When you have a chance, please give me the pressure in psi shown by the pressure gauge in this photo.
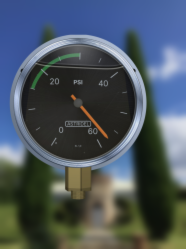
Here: 57.5 psi
